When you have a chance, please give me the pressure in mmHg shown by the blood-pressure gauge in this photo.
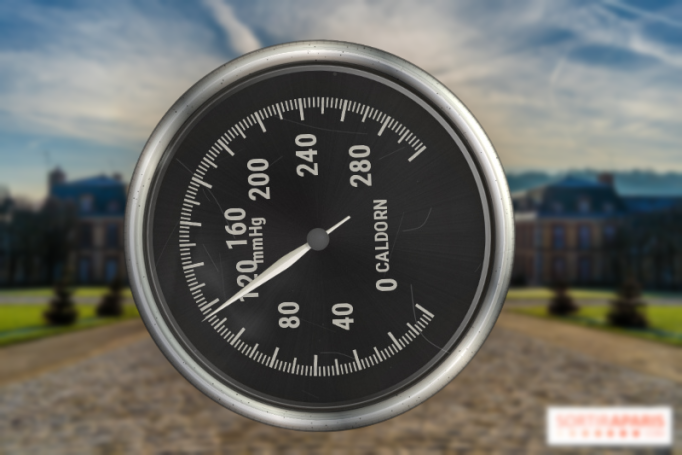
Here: 116 mmHg
